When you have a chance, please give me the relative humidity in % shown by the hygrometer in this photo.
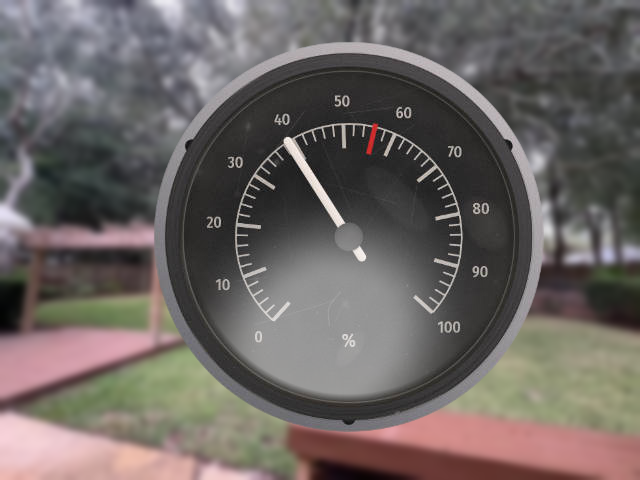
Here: 39 %
